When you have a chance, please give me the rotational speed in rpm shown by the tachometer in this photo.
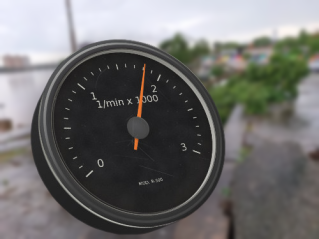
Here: 1800 rpm
